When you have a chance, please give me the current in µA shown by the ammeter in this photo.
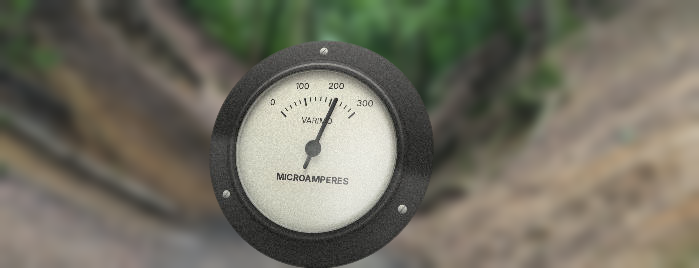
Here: 220 µA
